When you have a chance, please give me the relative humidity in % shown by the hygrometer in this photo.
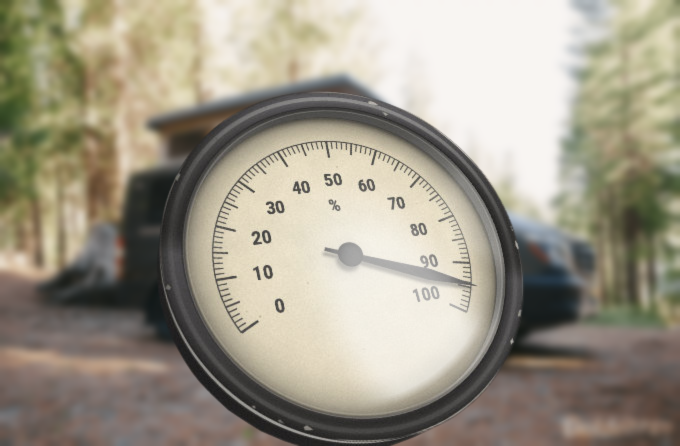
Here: 95 %
